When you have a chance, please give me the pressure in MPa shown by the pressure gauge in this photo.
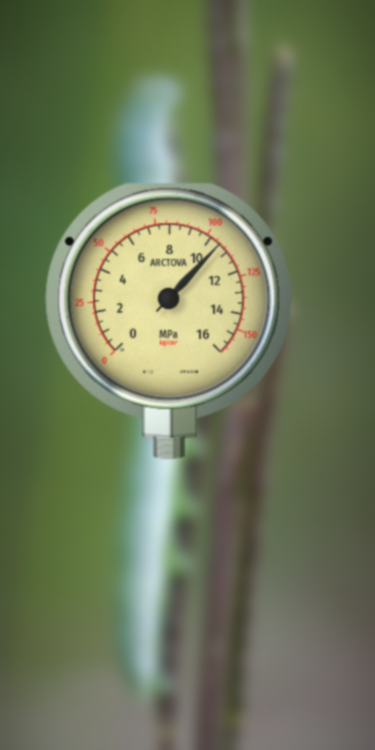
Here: 10.5 MPa
